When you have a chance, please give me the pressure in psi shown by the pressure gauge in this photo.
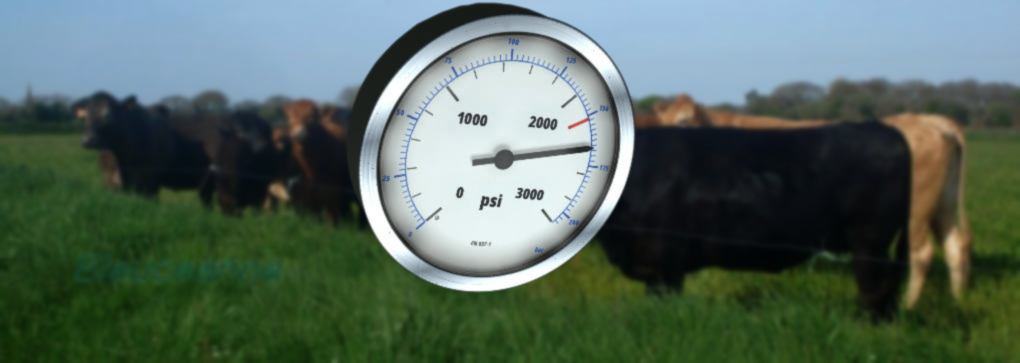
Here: 2400 psi
